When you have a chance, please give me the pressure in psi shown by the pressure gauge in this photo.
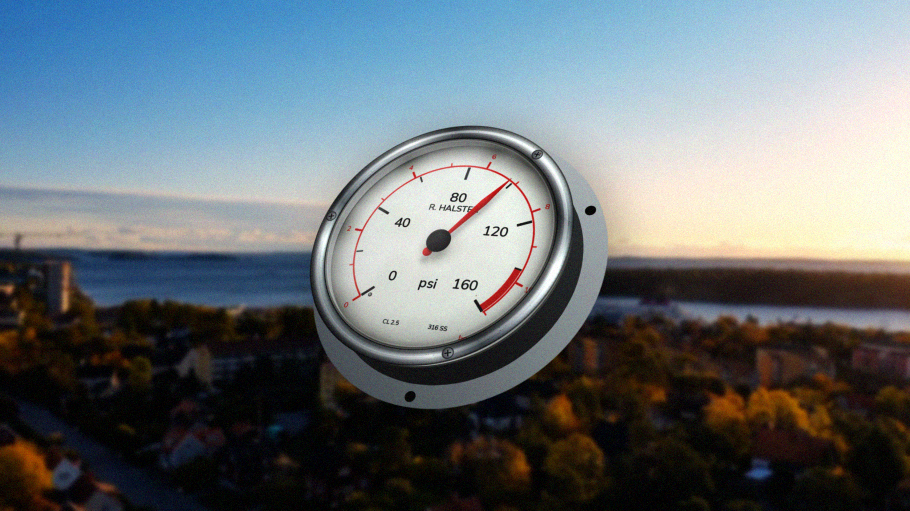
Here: 100 psi
